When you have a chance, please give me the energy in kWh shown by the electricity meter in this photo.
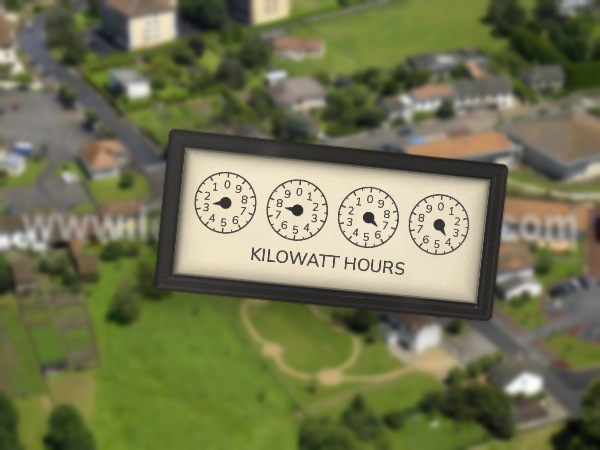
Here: 2764 kWh
